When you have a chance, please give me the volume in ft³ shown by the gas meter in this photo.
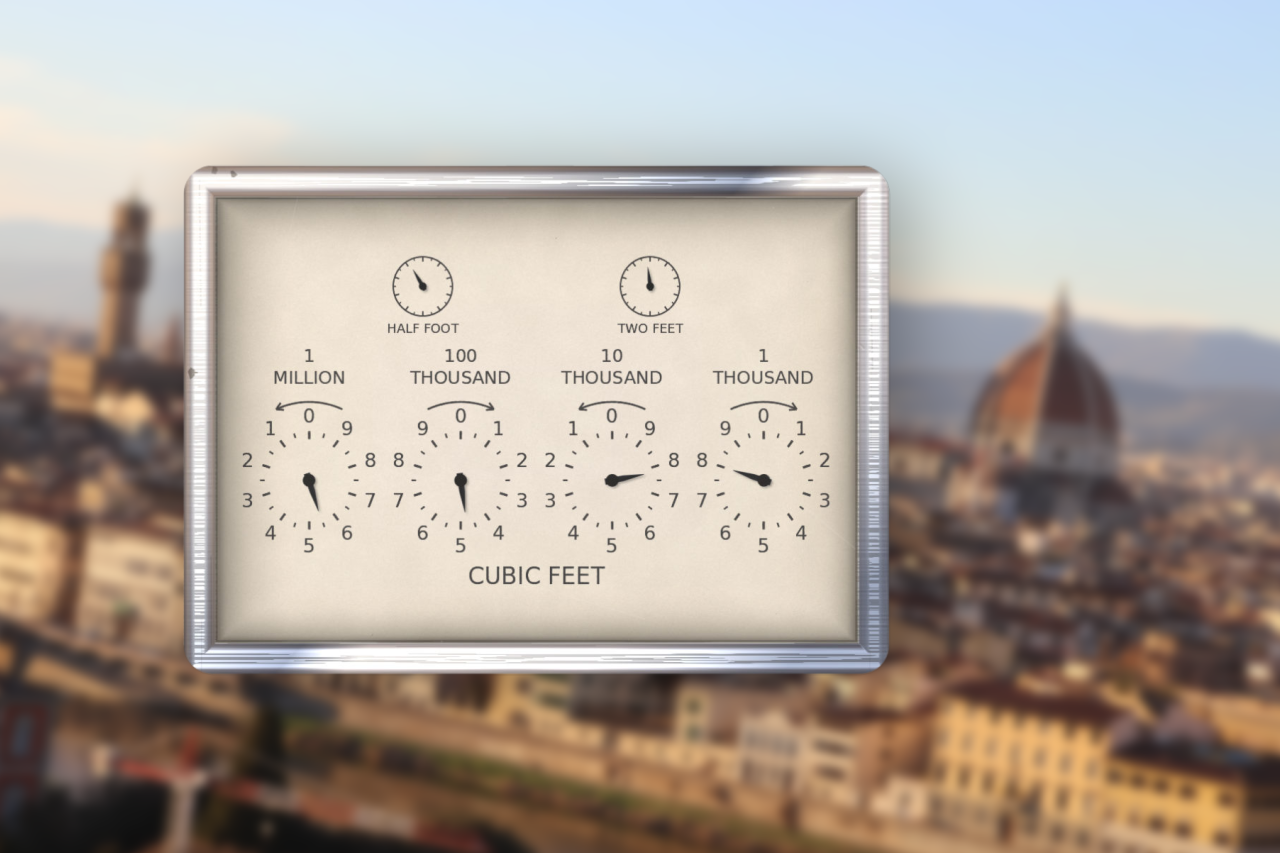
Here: 547800 ft³
